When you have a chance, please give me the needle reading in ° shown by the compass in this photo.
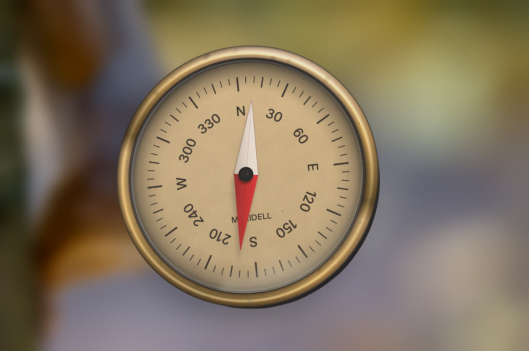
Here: 190 °
